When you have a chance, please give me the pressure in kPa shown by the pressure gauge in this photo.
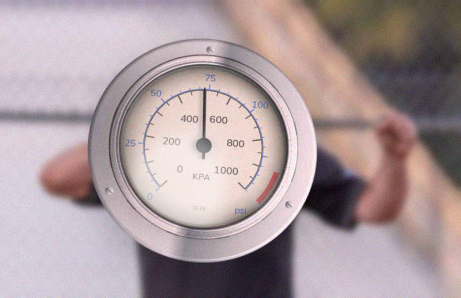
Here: 500 kPa
